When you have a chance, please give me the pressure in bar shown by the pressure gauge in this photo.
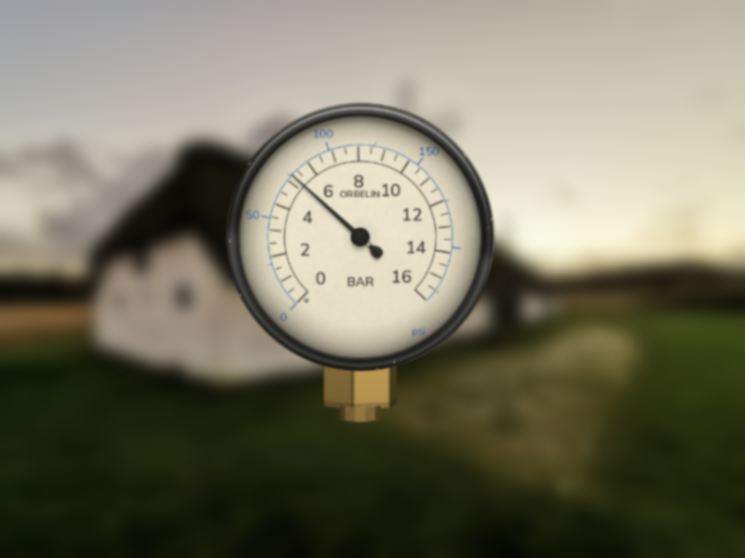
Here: 5.25 bar
